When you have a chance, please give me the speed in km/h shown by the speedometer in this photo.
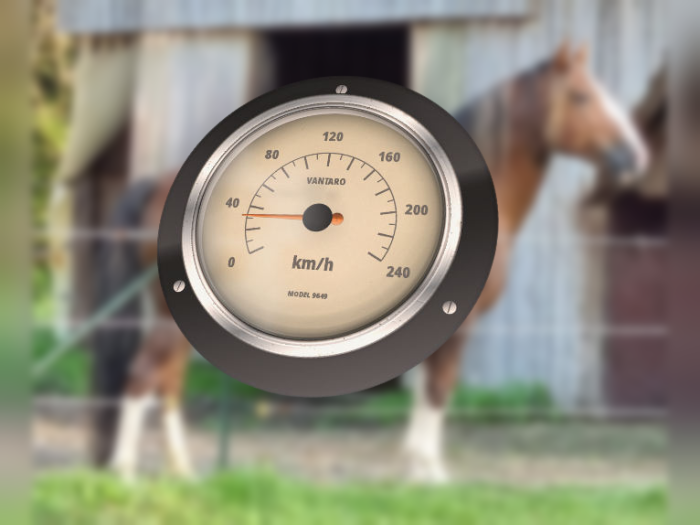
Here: 30 km/h
